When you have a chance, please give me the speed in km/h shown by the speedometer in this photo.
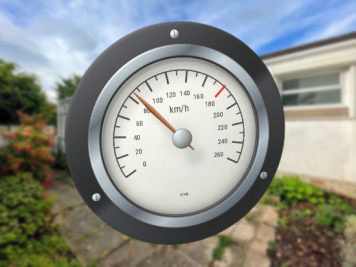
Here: 85 km/h
